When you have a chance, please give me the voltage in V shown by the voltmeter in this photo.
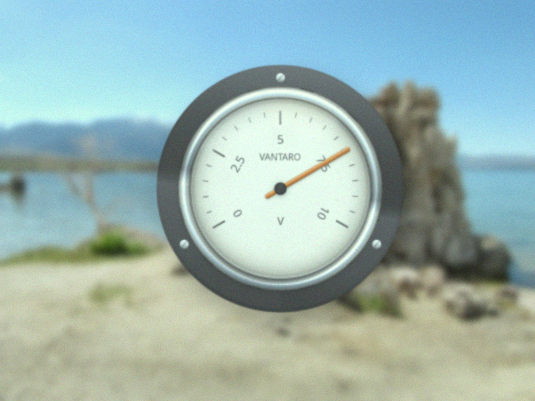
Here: 7.5 V
